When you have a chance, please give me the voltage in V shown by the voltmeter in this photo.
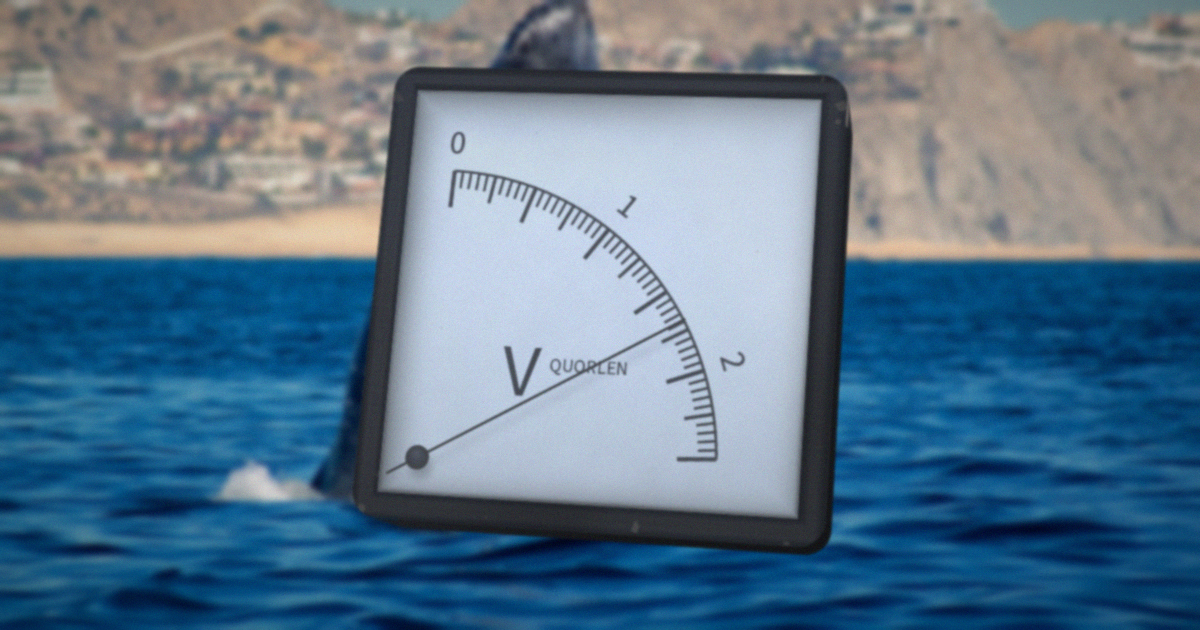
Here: 1.7 V
